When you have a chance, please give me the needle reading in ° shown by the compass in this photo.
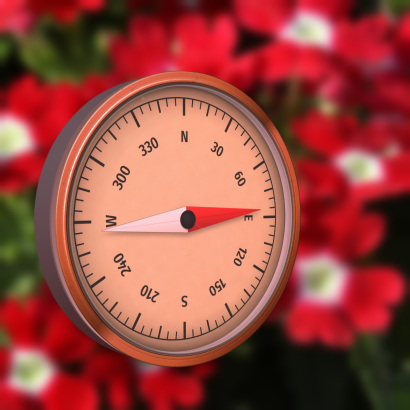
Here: 85 °
